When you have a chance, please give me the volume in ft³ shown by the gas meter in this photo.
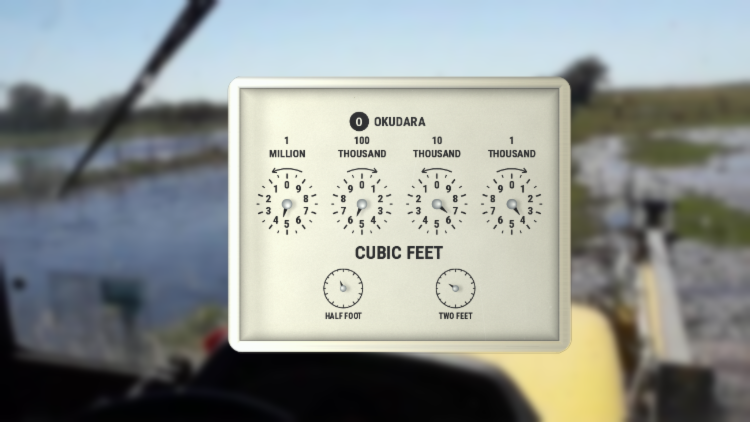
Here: 456400 ft³
